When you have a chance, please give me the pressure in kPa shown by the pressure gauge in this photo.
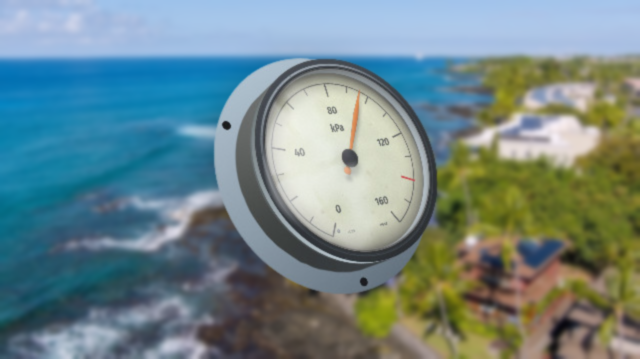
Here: 95 kPa
